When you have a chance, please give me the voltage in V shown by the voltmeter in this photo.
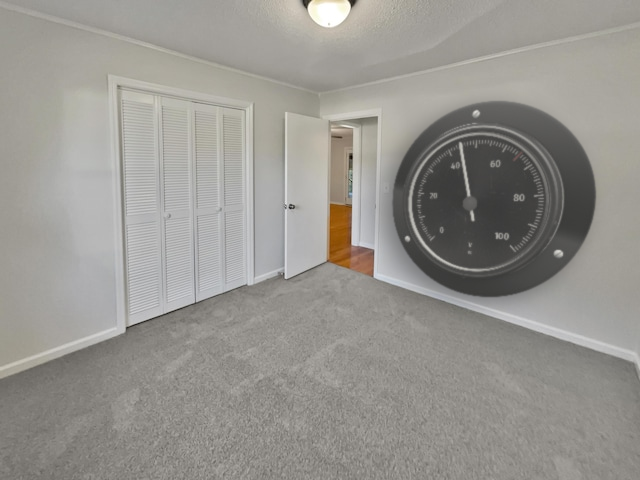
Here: 45 V
